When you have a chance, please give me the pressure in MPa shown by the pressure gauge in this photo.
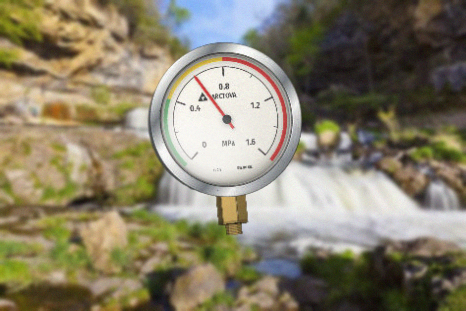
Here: 0.6 MPa
